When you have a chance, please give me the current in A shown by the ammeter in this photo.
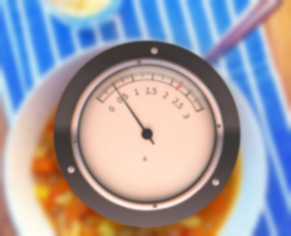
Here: 0.5 A
